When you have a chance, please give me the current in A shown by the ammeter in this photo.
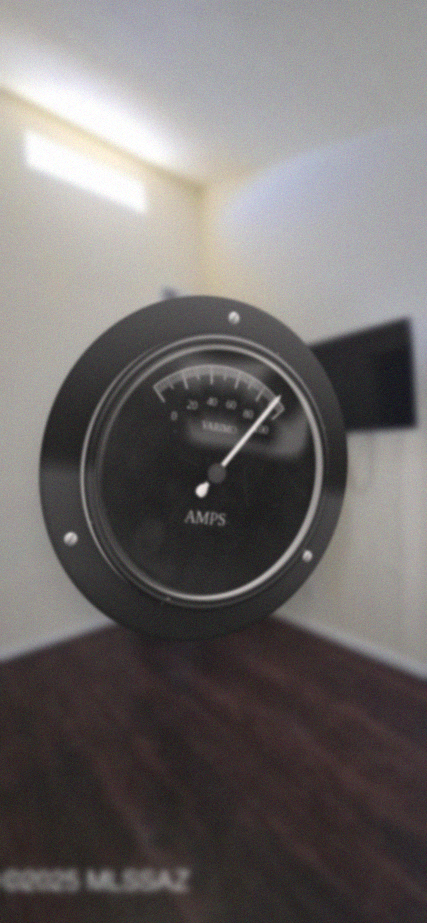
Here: 90 A
